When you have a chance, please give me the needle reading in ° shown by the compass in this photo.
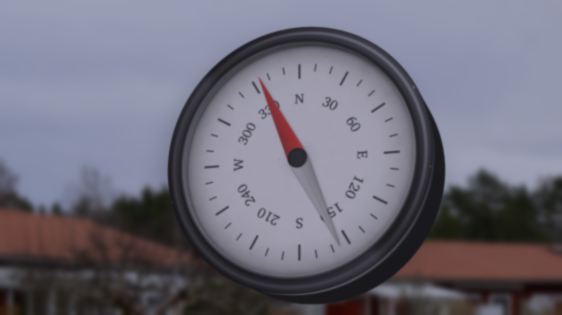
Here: 335 °
